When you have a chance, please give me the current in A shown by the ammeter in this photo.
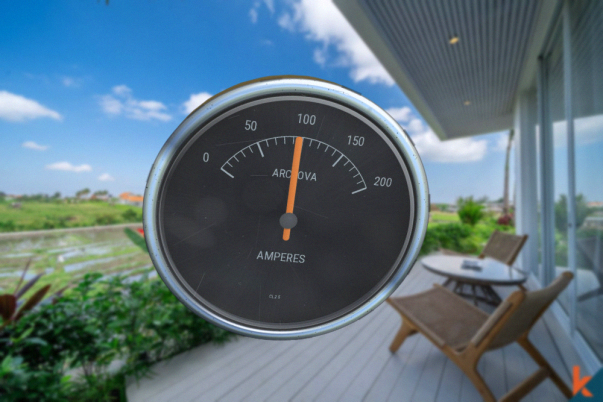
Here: 95 A
